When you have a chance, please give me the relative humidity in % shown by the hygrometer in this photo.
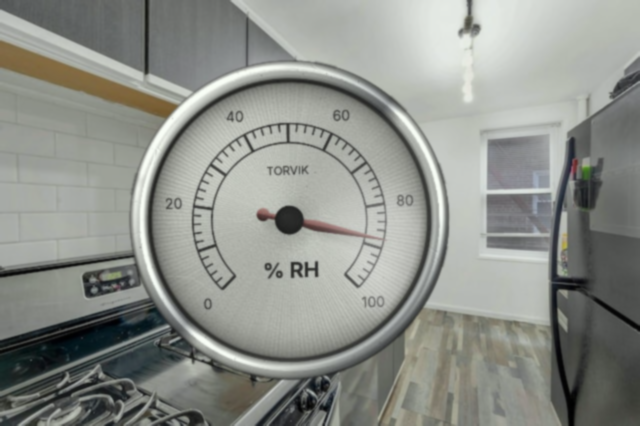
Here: 88 %
